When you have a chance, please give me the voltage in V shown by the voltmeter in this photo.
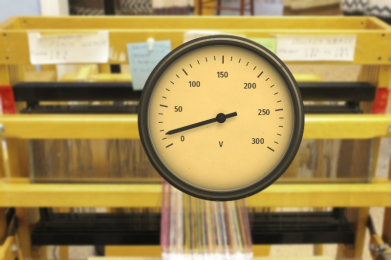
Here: 15 V
